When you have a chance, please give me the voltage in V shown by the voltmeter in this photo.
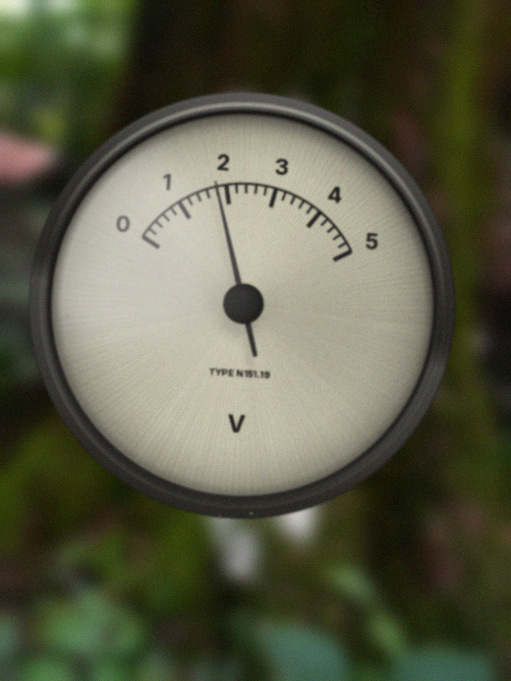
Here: 1.8 V
